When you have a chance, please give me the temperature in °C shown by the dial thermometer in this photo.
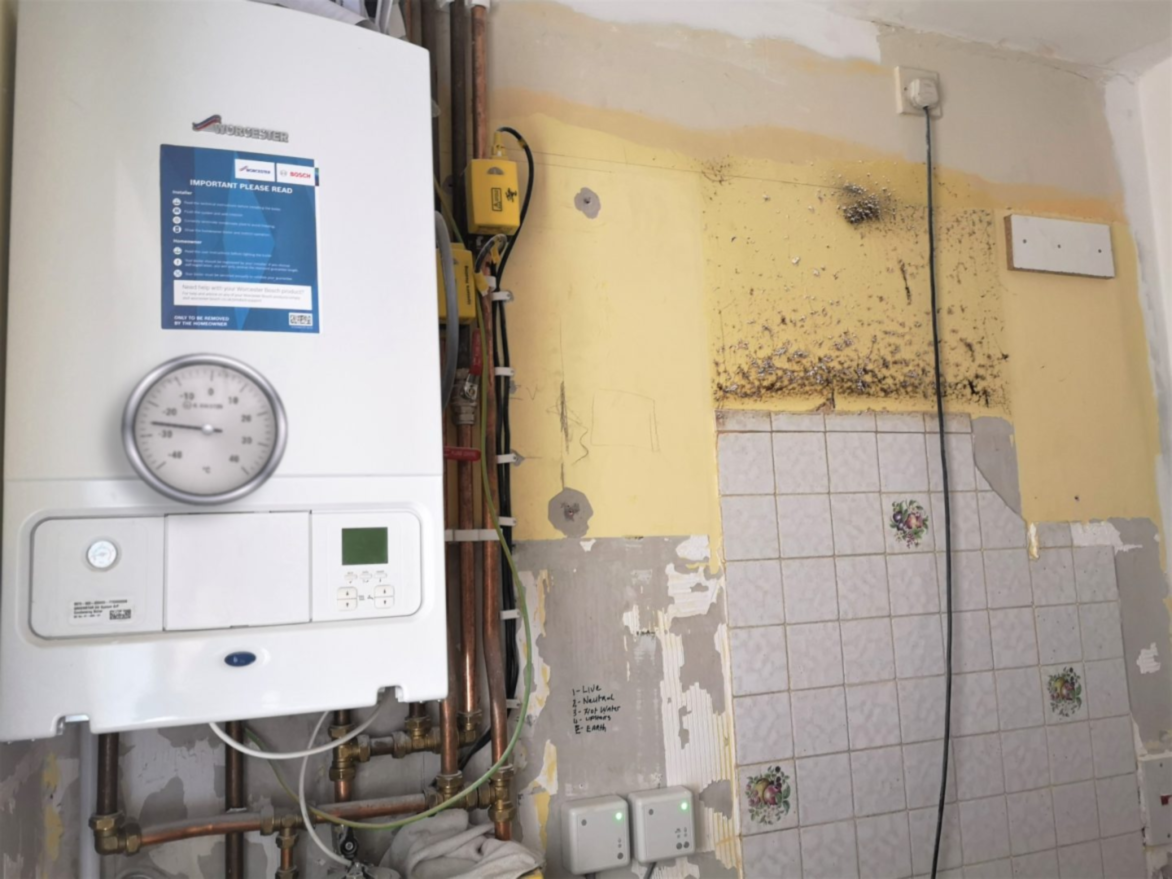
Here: -26 °C
